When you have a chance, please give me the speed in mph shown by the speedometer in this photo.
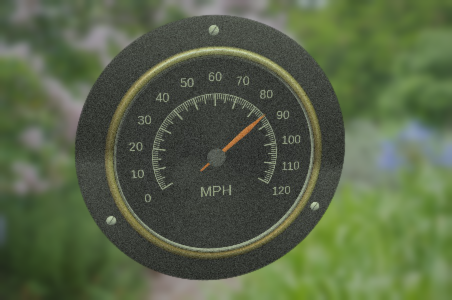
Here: 85 mph
